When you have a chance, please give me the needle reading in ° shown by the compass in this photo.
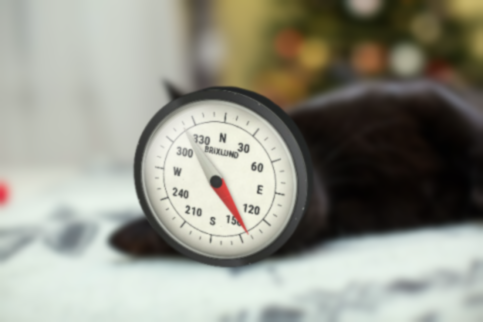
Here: 140 °
